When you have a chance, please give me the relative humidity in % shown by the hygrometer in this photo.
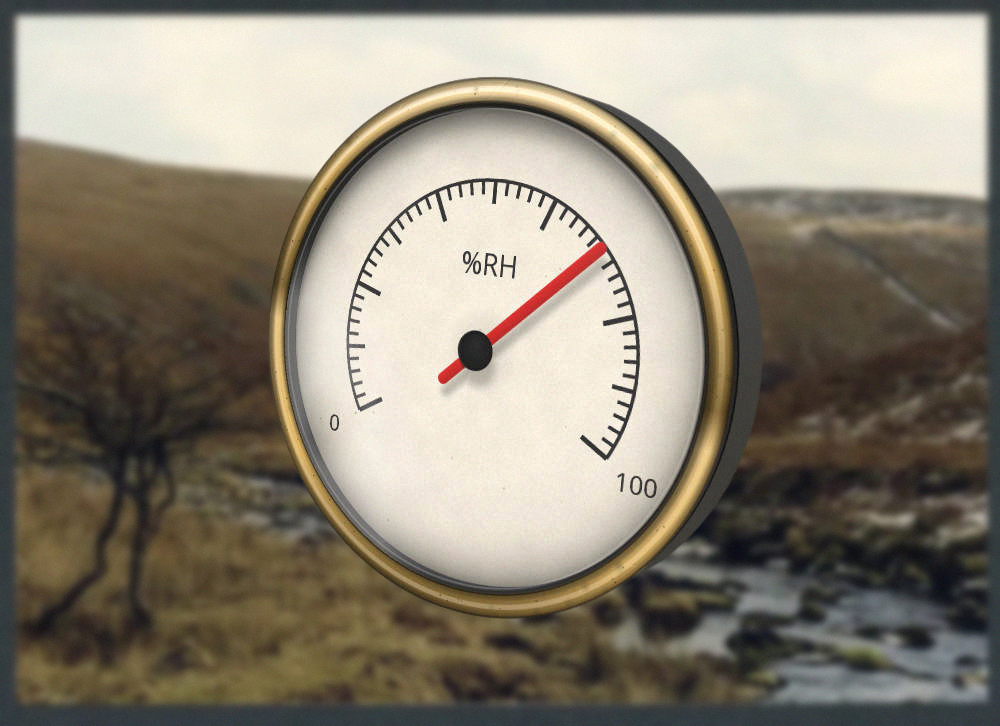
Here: 70 %
